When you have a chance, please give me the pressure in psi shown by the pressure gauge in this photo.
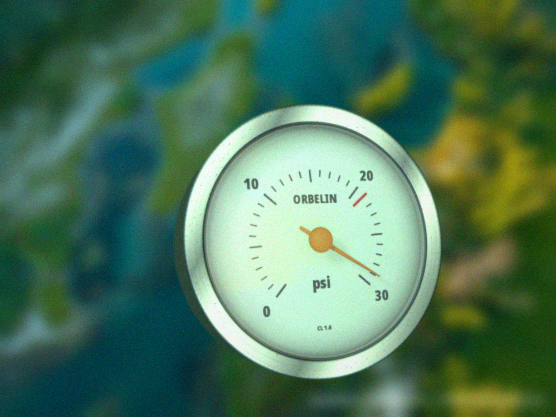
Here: 29 psi
